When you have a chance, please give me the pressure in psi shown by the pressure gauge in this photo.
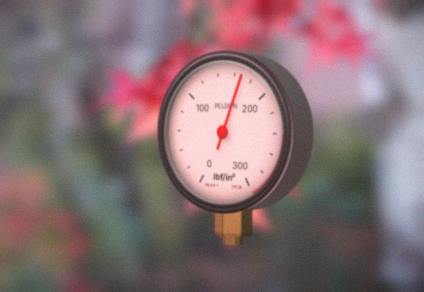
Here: 170 psi
